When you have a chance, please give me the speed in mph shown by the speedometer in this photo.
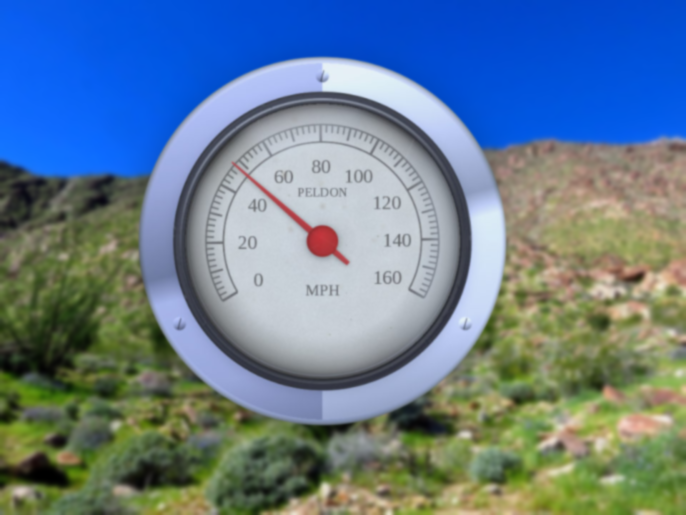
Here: 48 mph
